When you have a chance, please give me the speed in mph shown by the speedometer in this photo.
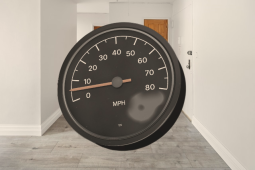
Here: 5 mph
